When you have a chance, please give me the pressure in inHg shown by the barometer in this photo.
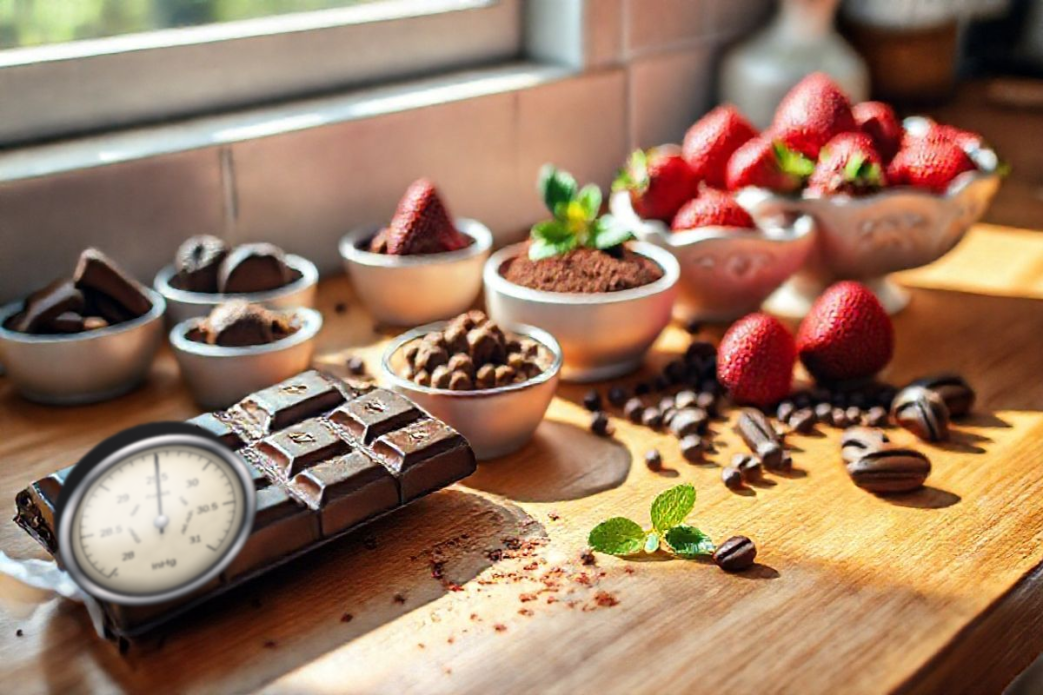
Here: 29.5 inHg
